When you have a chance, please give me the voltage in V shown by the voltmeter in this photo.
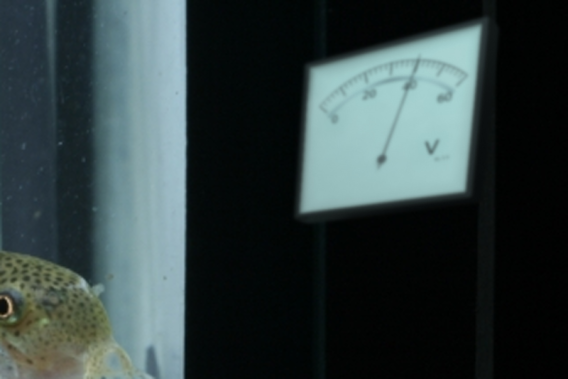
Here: 40 V
